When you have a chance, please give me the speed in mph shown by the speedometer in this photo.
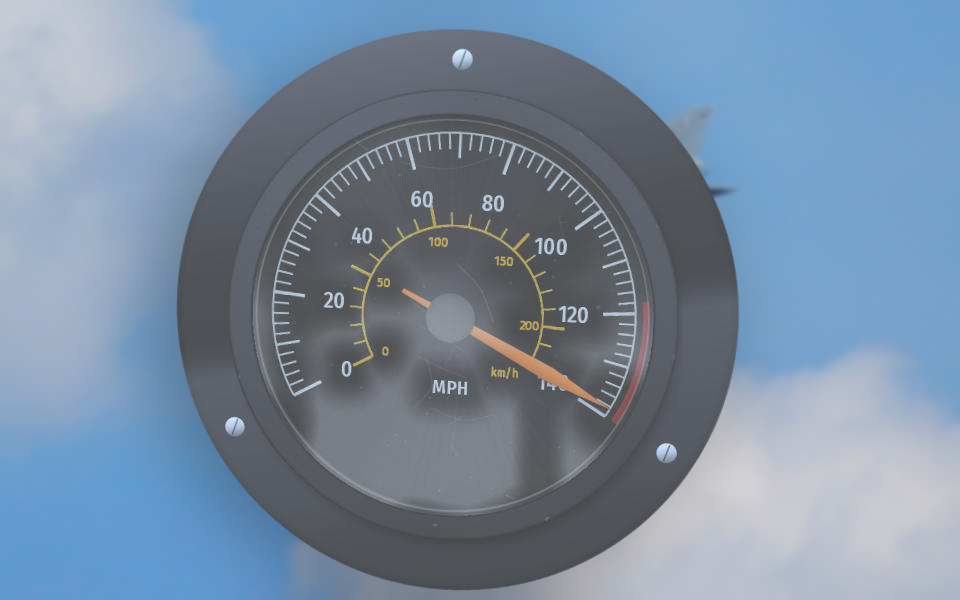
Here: 138 mph
